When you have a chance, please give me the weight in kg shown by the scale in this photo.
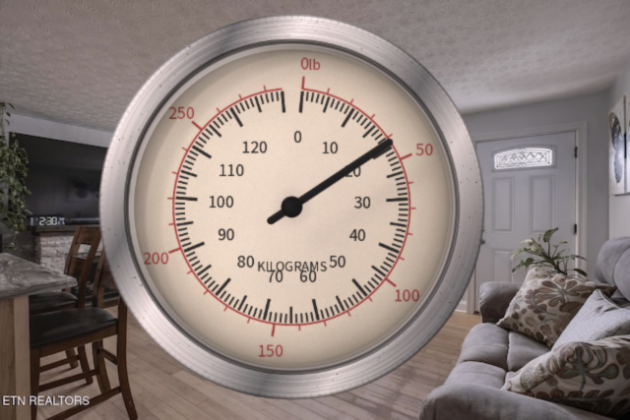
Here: 19 kg
